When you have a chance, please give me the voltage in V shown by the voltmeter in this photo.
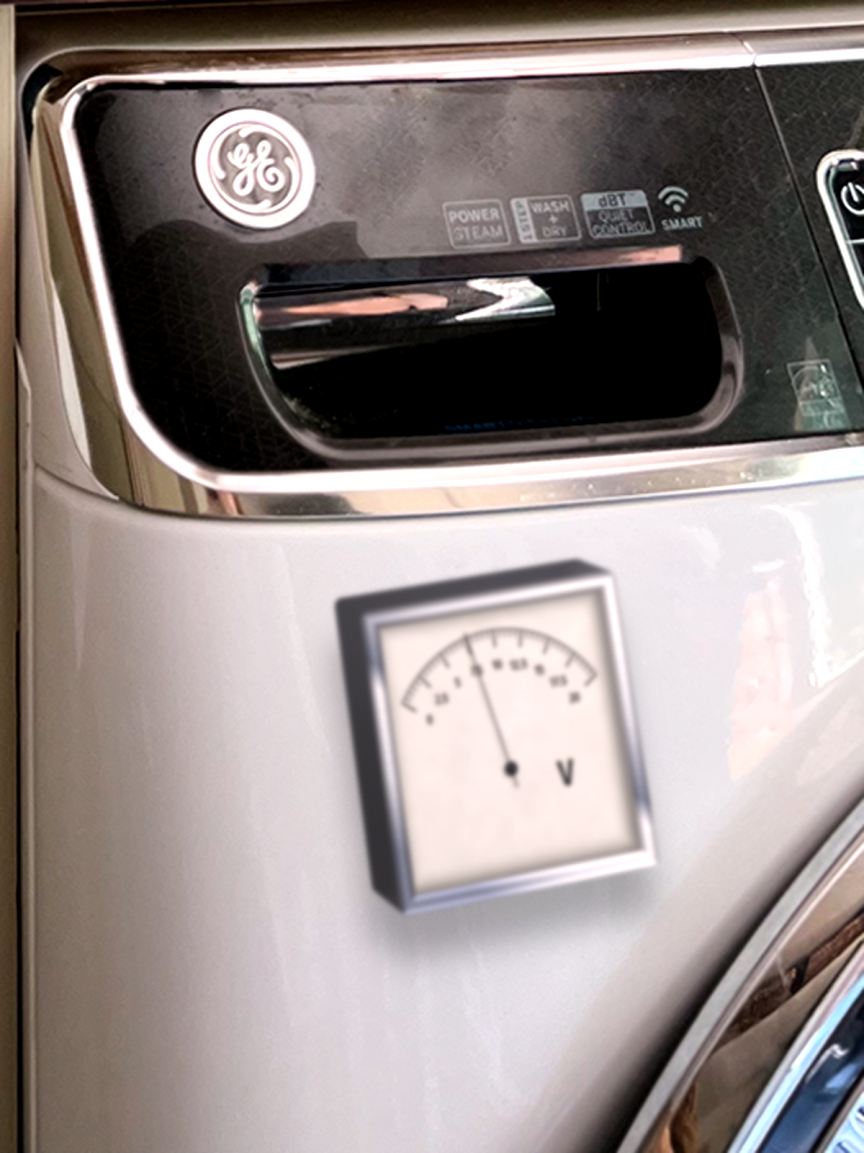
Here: 7.5 V
